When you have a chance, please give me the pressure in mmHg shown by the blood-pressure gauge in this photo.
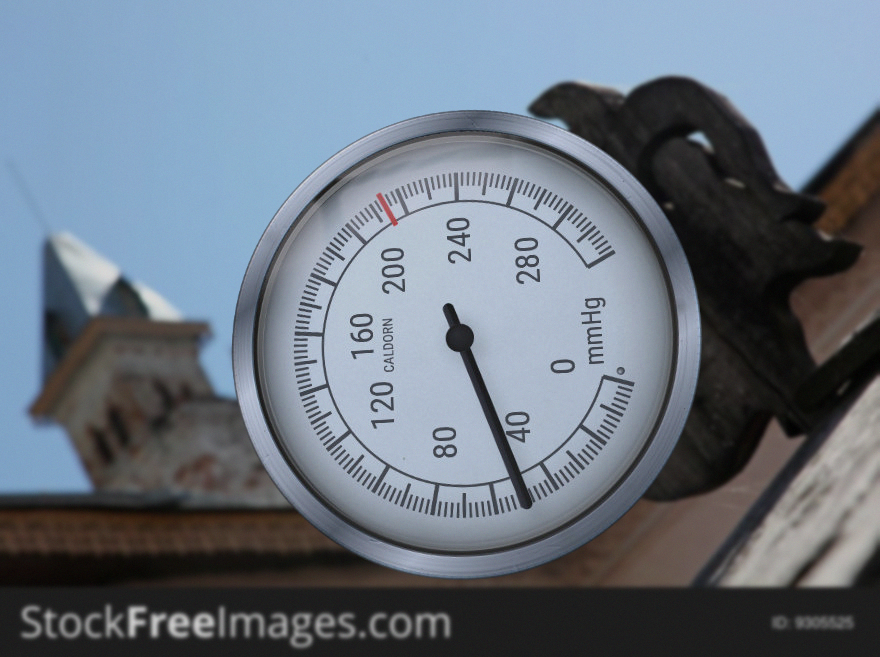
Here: 50 mmHg
